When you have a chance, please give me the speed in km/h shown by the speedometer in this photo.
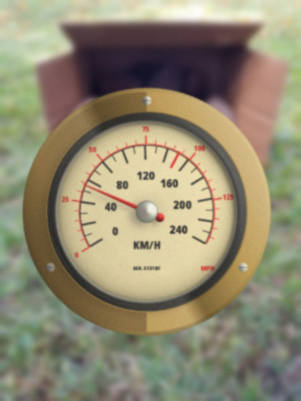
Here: 55 km/h
